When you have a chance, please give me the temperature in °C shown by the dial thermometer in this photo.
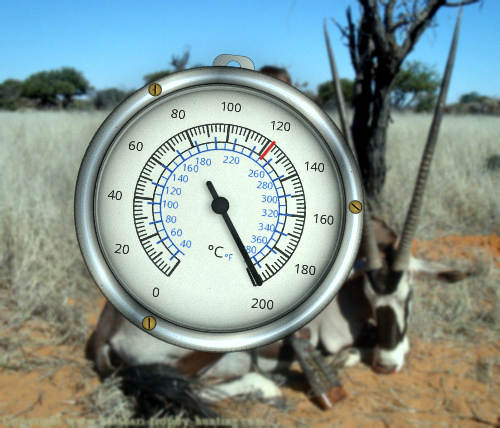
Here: 198 °C
